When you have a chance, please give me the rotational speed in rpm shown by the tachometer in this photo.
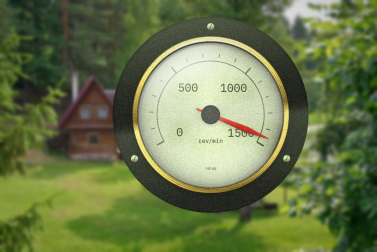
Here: 1450 rpm
